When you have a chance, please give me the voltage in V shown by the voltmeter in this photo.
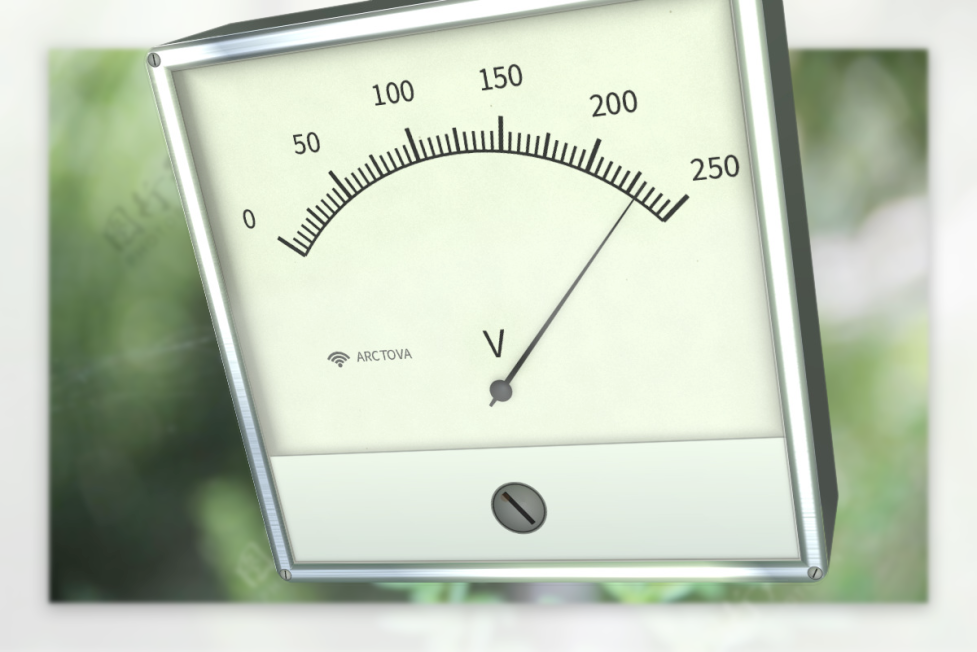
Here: 230 V
